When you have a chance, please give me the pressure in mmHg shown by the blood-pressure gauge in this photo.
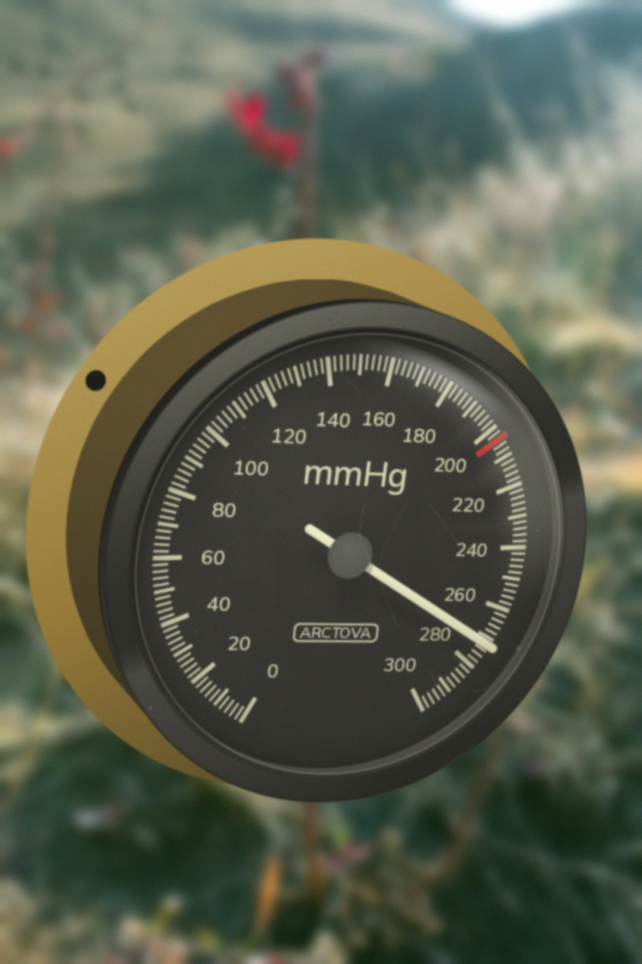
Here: 272 mmHg
